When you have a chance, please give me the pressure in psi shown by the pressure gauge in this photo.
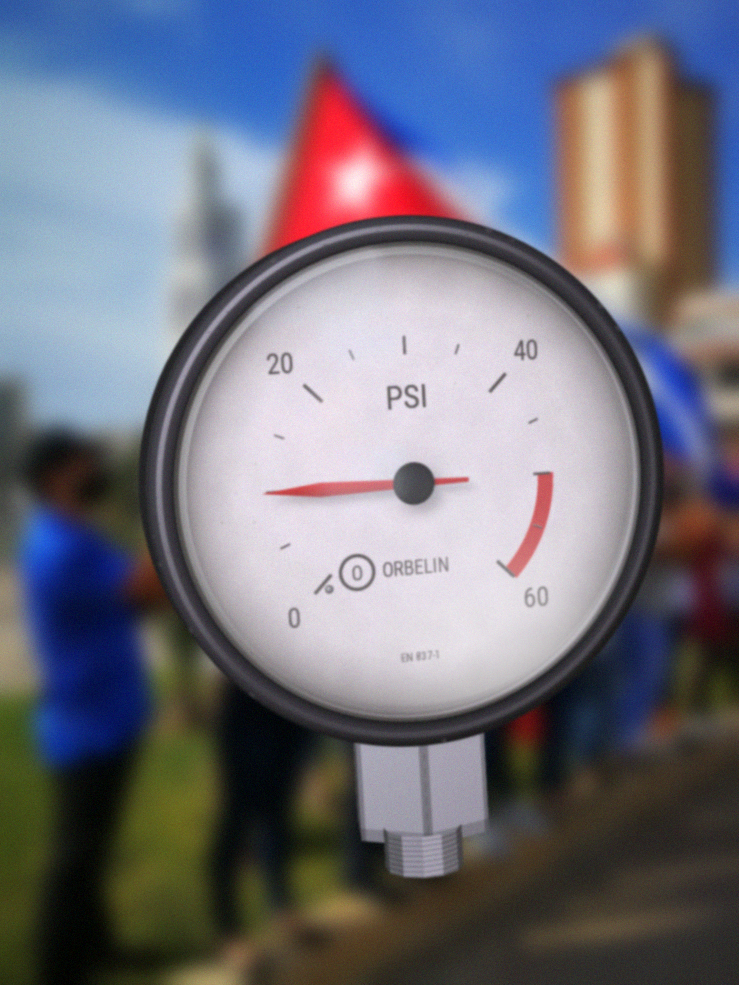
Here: 10 psi
